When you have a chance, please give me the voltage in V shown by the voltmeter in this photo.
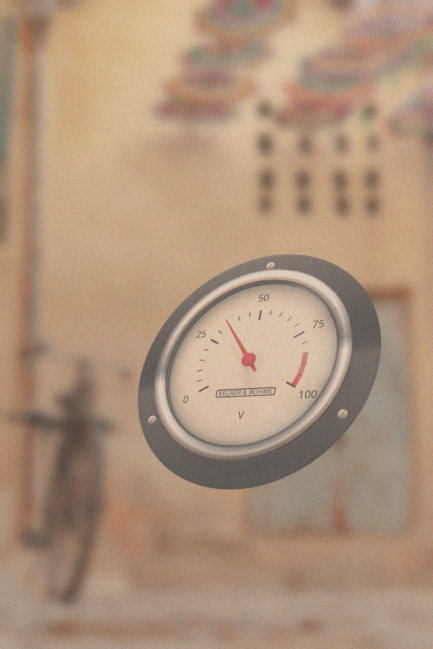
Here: 35 V
